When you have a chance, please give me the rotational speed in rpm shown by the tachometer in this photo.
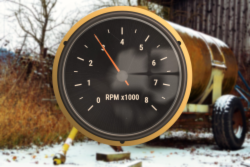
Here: 3000 rpm
